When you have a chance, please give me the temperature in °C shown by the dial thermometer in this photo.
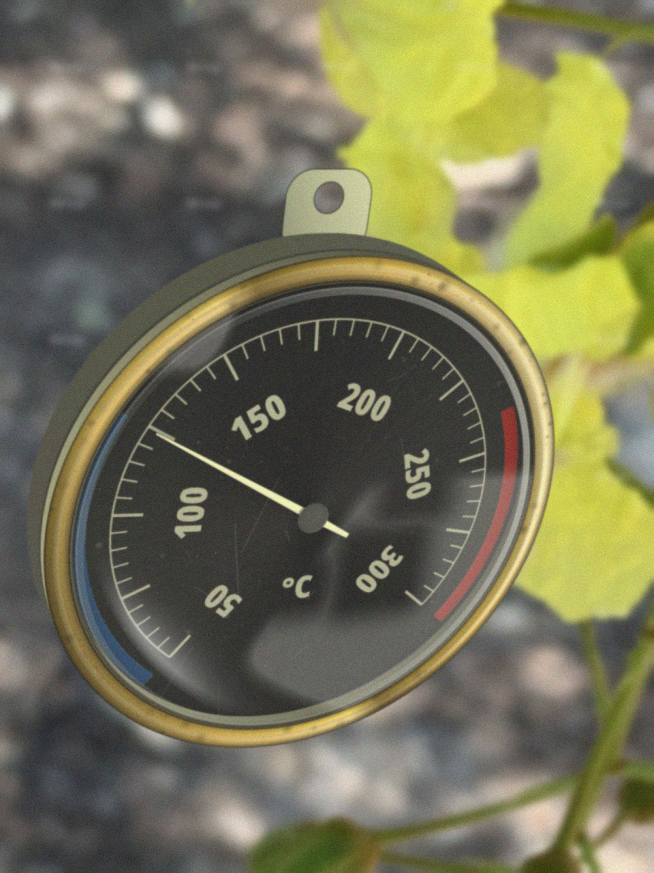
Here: 125 °C
